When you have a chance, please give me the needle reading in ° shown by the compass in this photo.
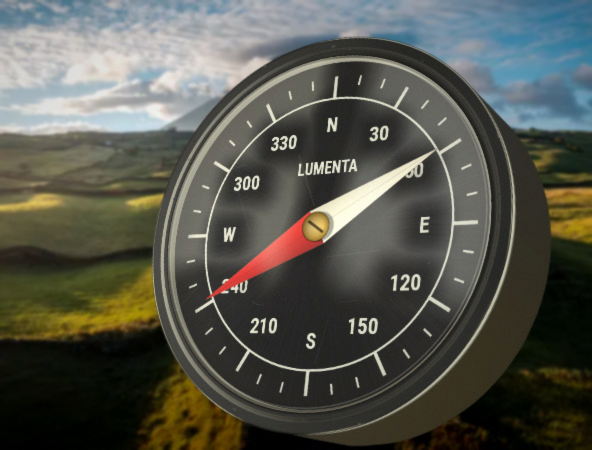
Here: 240 °
